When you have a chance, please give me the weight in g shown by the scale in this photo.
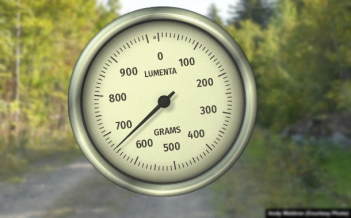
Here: 660 g
